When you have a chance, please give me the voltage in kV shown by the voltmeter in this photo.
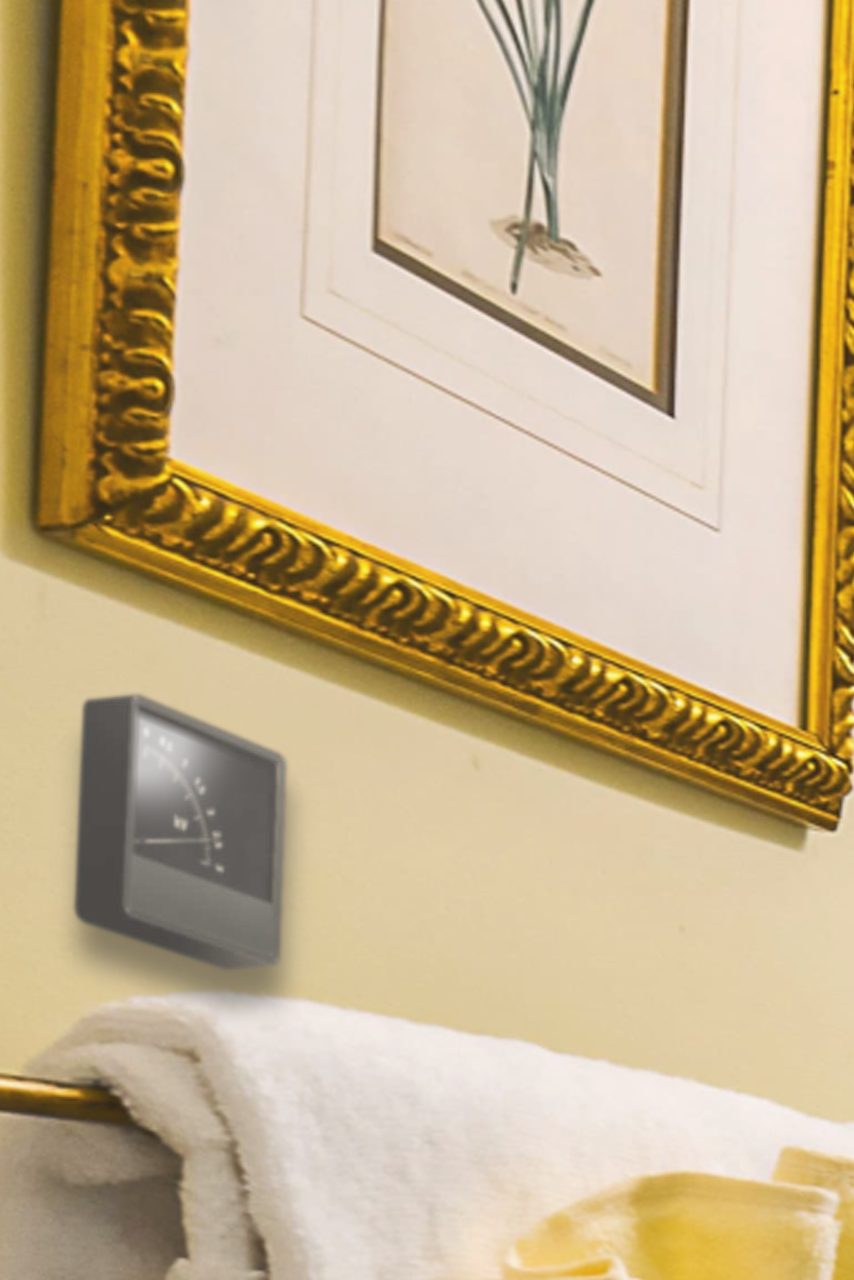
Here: 2.5 kV
